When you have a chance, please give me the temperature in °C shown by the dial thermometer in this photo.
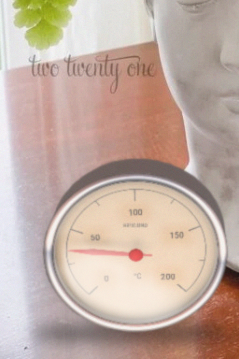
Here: 37.5 °C
